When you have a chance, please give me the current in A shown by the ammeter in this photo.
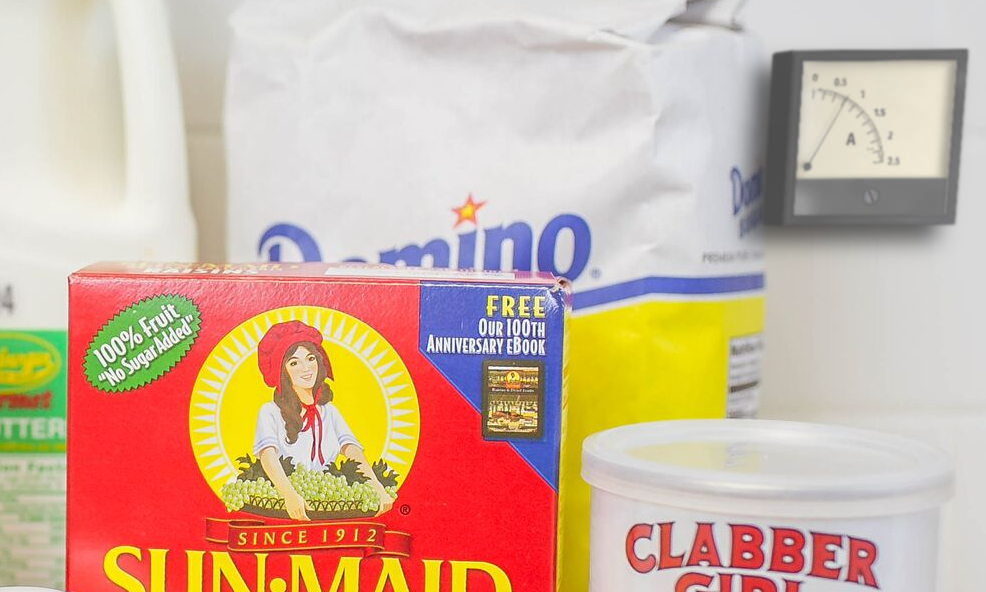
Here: 0.75 A
